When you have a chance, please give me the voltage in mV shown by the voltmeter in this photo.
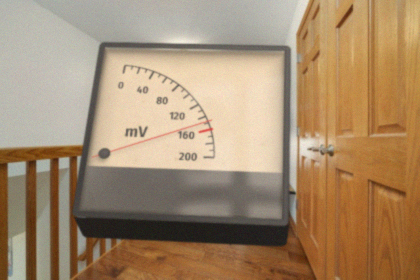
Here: 150 mV
